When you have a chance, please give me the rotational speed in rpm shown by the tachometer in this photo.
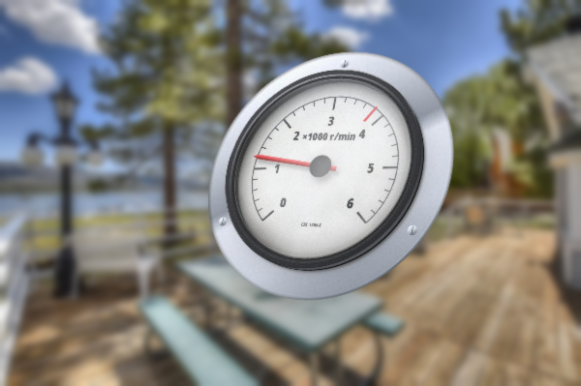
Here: 1200 rpm
